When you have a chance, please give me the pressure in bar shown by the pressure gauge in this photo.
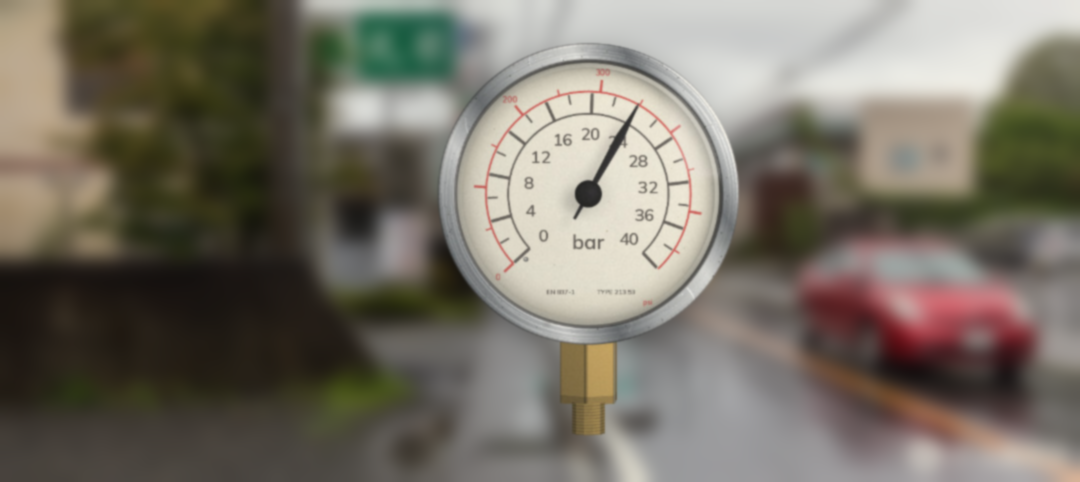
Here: 24 bar
